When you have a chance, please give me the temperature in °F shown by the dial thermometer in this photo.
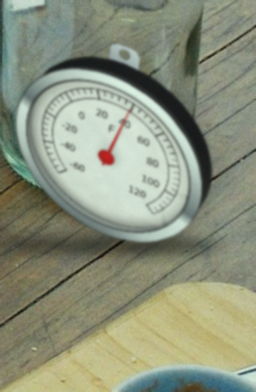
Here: 40 °F
